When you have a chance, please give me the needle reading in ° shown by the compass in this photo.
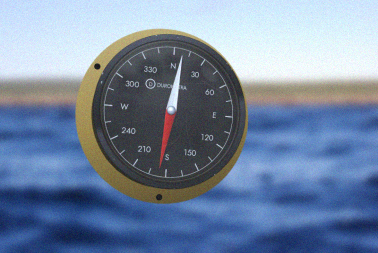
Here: 187.5 °
